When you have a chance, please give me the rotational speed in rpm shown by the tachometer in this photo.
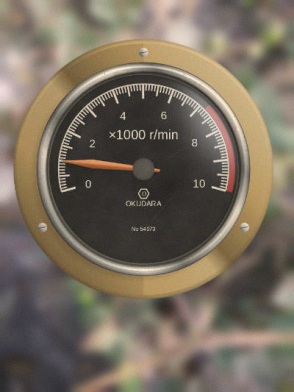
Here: 1000 rpm
